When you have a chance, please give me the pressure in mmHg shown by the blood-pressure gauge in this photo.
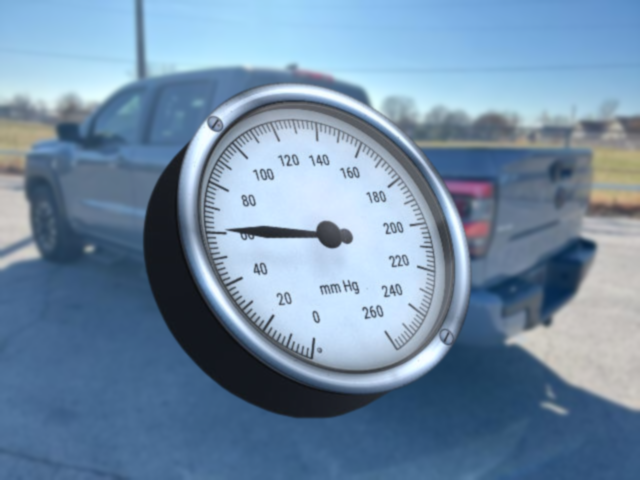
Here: 60 mmHg
